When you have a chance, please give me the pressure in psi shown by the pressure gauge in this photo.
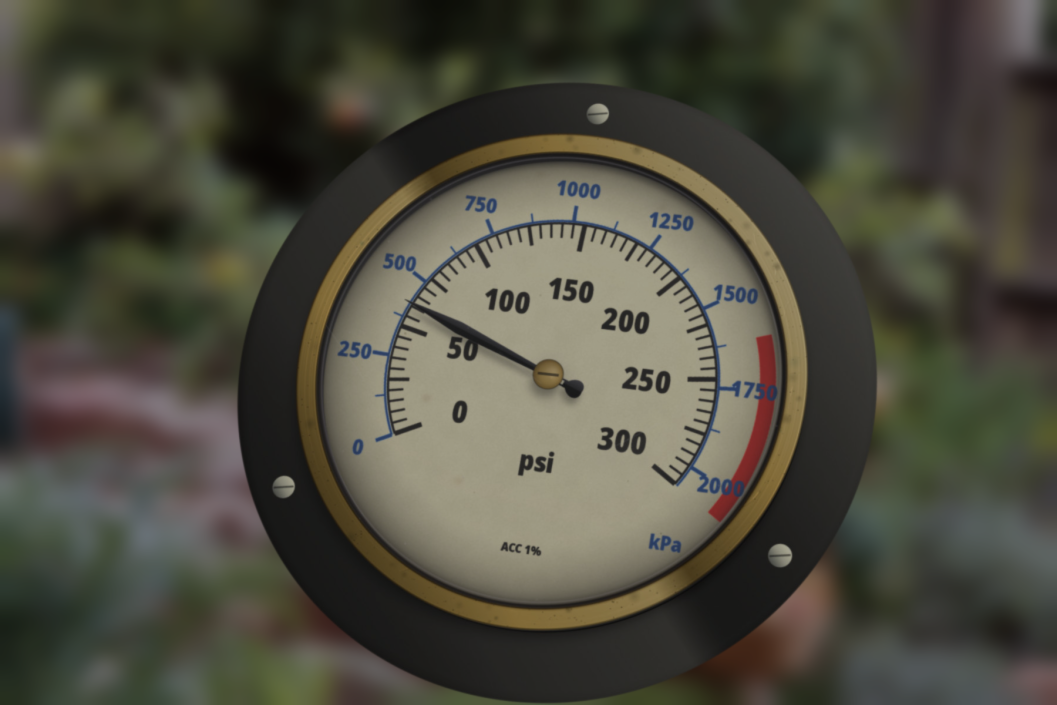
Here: 60 psi
